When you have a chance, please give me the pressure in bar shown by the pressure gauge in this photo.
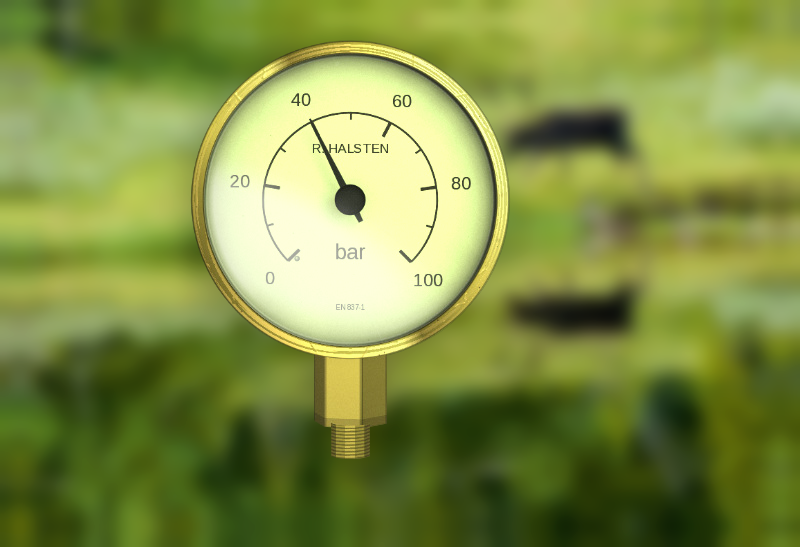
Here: 40 bar
